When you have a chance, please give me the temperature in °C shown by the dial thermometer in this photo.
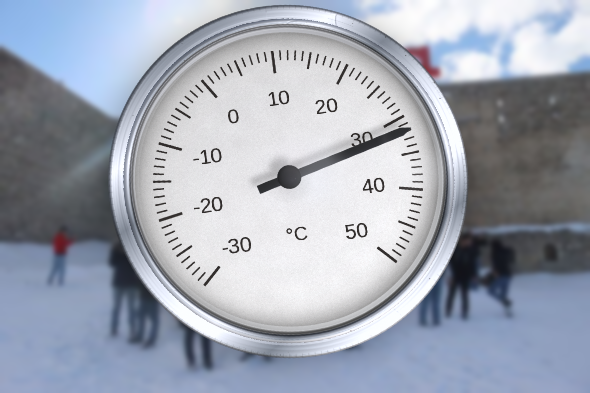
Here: 32 °C
